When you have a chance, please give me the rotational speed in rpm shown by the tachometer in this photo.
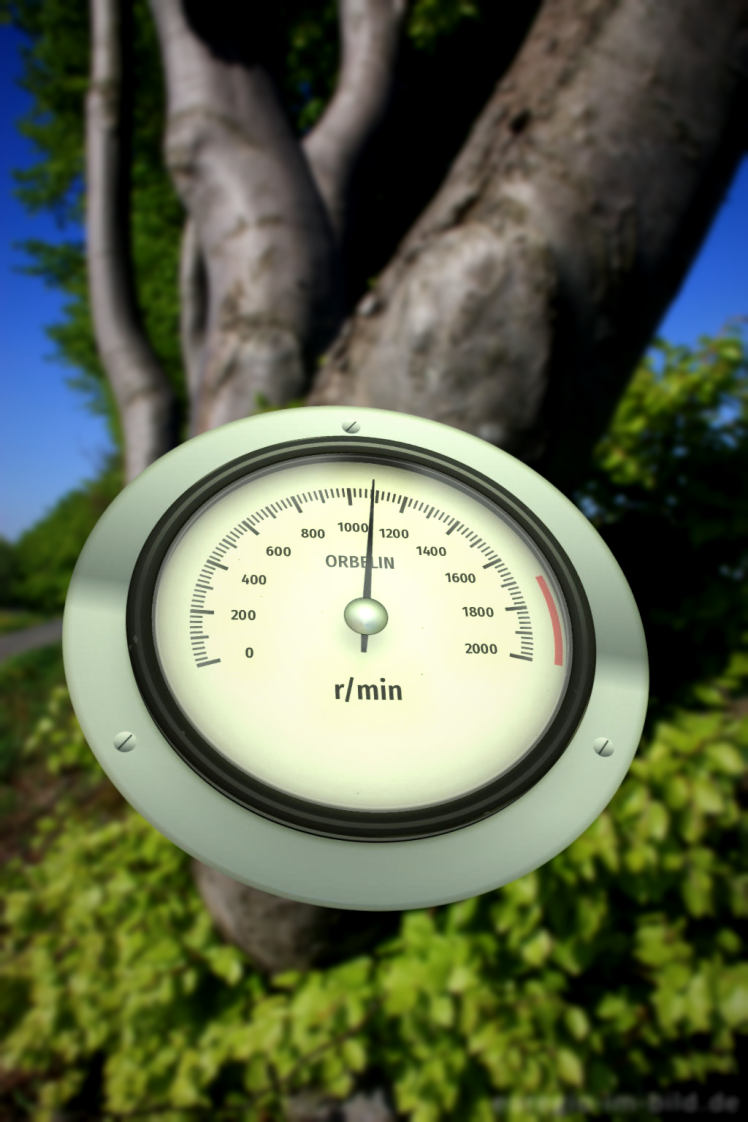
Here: 1080 rpm
